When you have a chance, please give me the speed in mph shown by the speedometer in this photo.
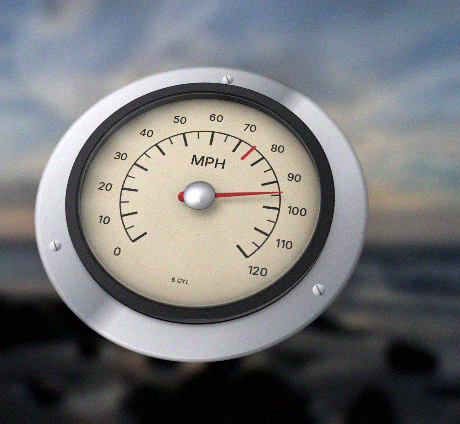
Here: 95 mph
